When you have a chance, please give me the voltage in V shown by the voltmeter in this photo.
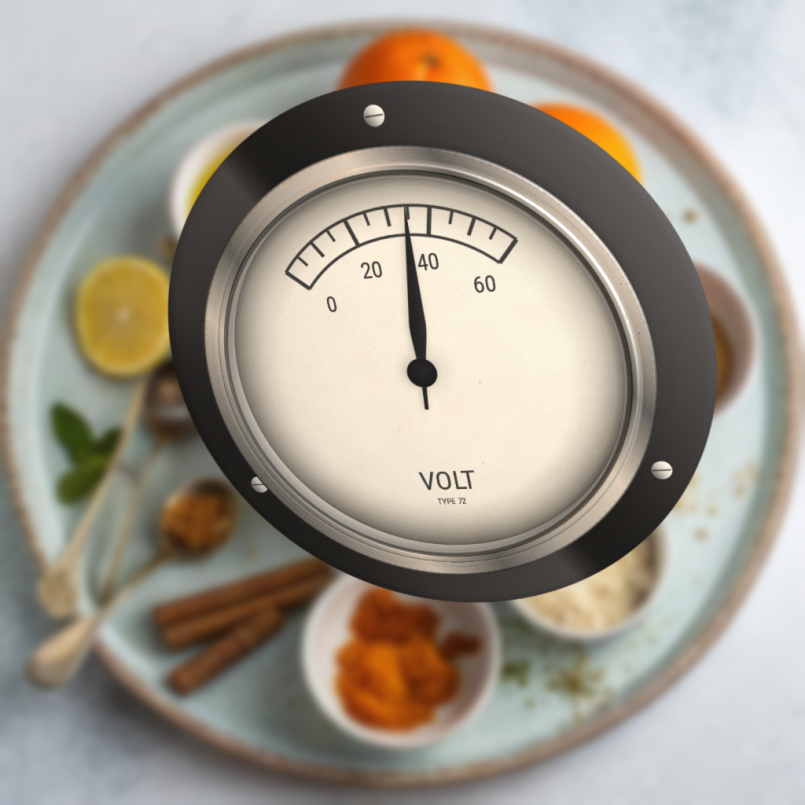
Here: 35 V
